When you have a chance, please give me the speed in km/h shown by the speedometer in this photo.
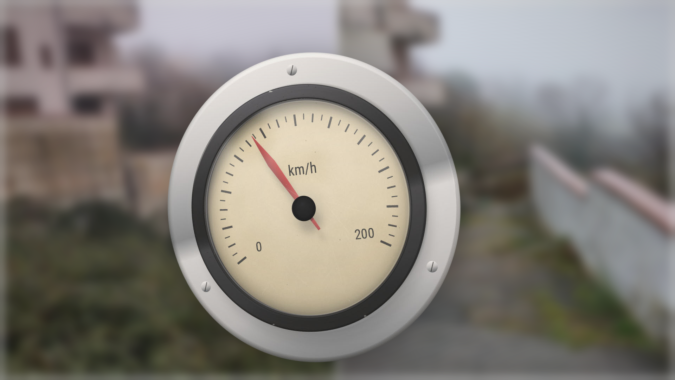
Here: 75 km/h
